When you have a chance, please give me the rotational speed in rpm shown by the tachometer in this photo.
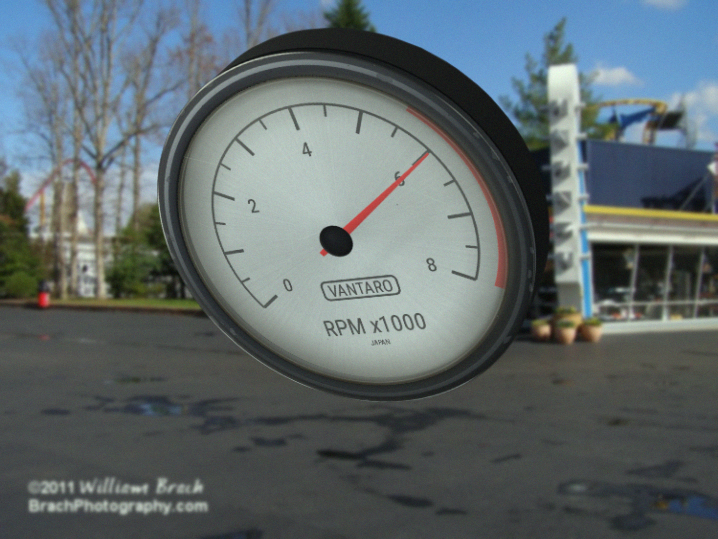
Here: 6000 rpm
